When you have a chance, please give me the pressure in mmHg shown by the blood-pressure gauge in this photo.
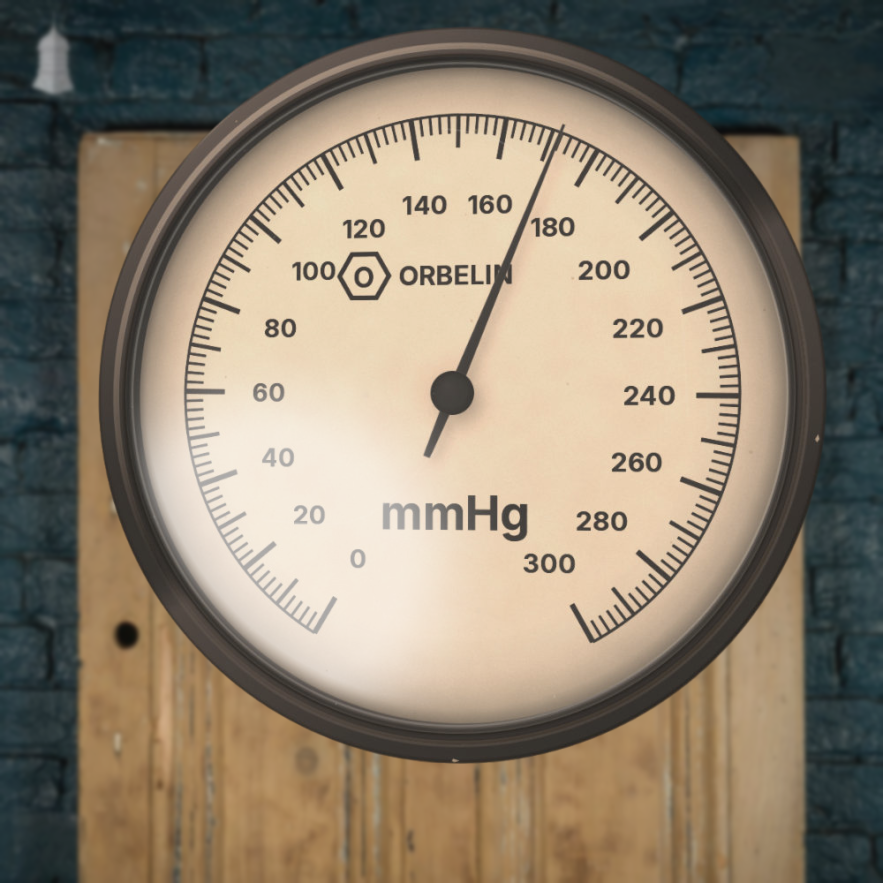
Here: 172 mmHg
